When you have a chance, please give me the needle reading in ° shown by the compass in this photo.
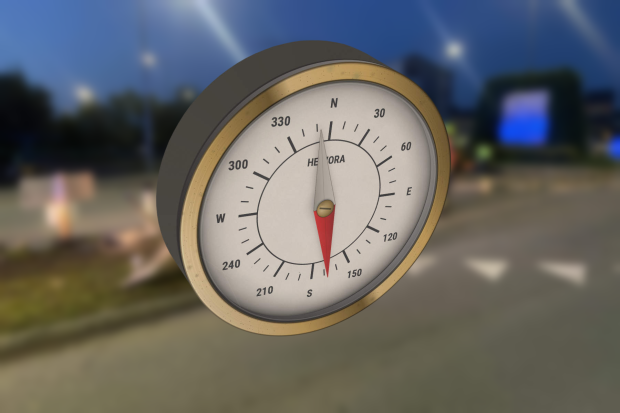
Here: 170 °
